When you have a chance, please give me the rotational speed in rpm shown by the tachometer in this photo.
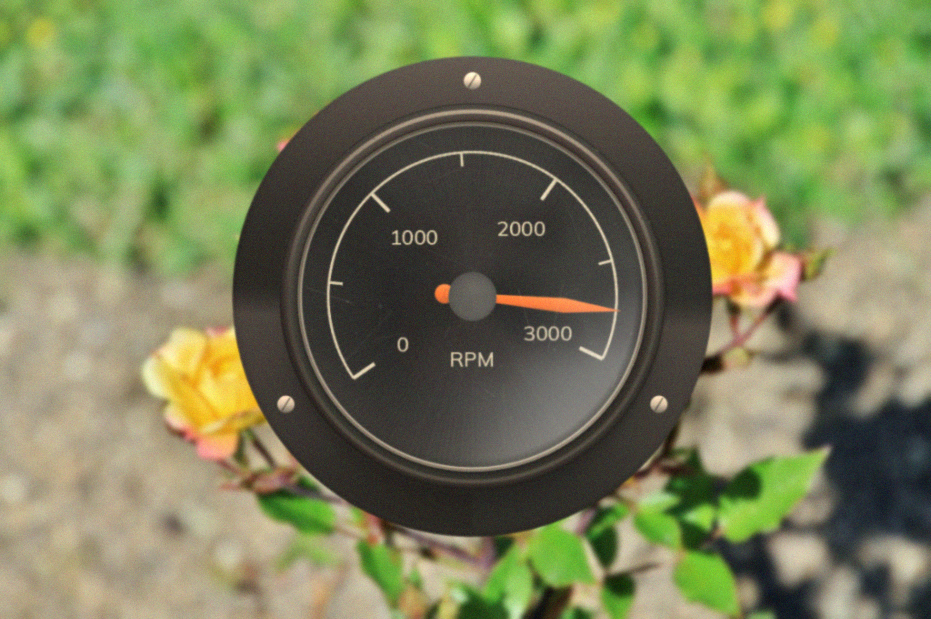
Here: 2750 rpm
